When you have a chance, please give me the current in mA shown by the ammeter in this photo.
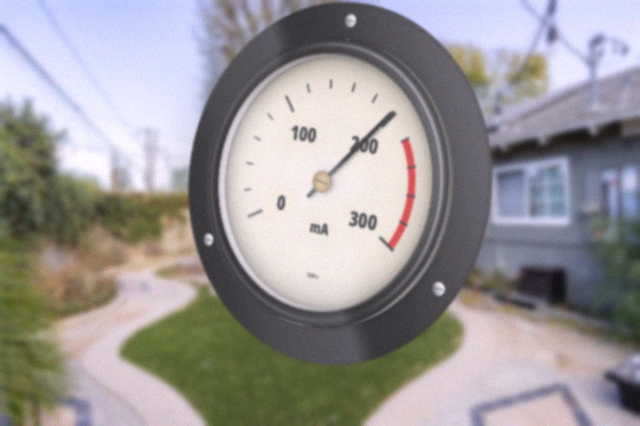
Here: 200 mA
